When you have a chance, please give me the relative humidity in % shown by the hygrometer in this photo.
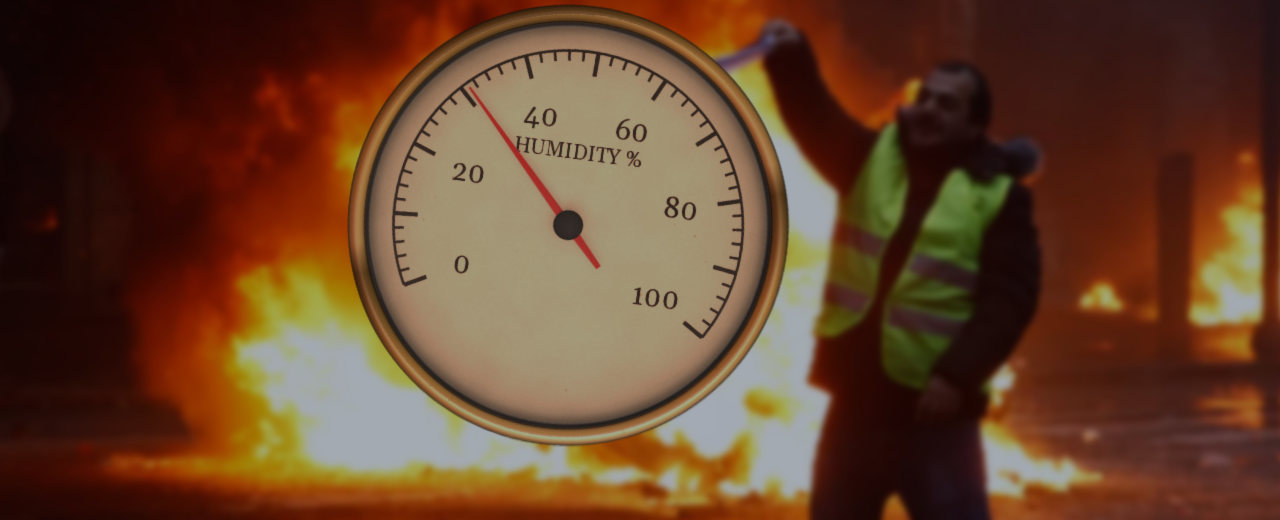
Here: 31 %
